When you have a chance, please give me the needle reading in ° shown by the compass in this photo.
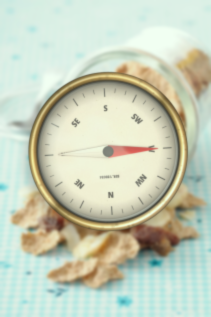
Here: 270 °
